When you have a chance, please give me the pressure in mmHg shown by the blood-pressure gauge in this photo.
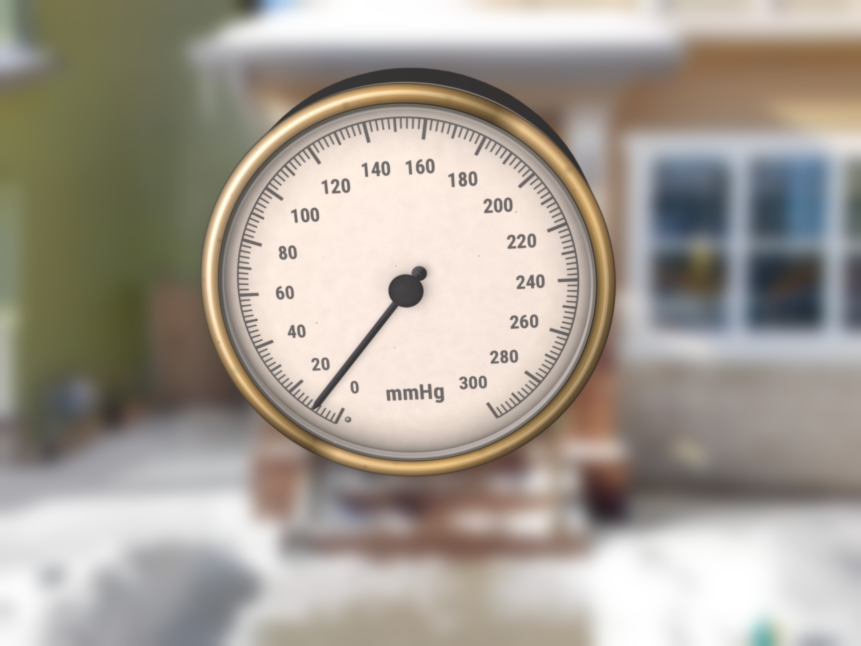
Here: 10 mmHg
